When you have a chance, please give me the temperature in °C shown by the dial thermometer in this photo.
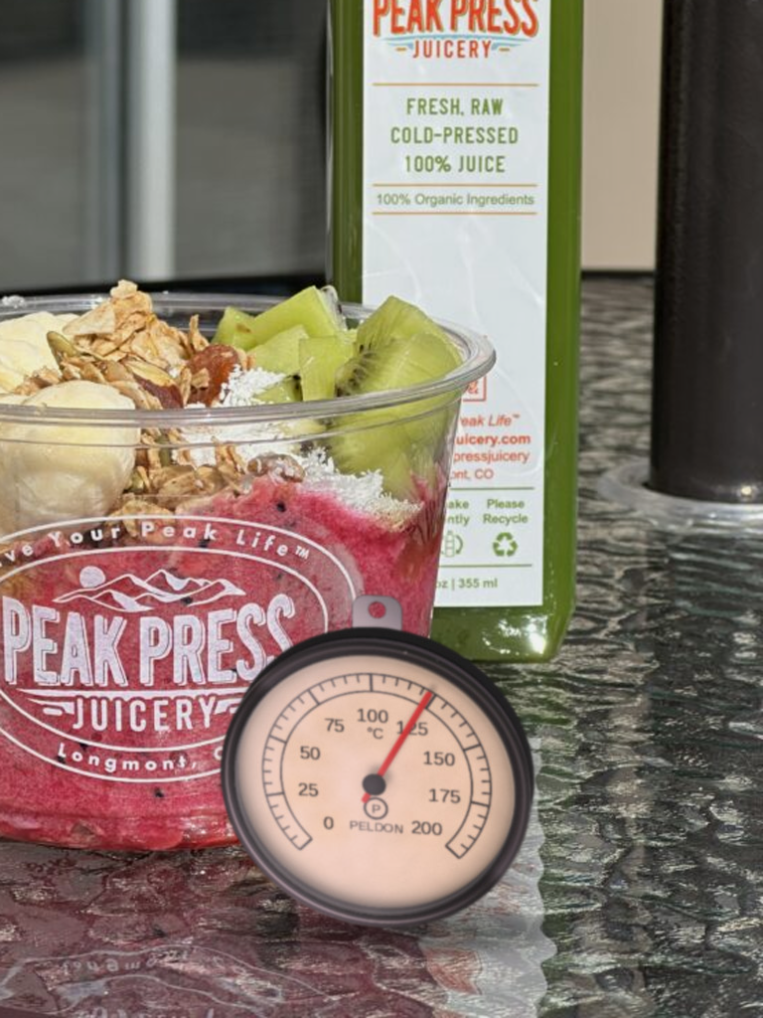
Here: 122.5 °C
